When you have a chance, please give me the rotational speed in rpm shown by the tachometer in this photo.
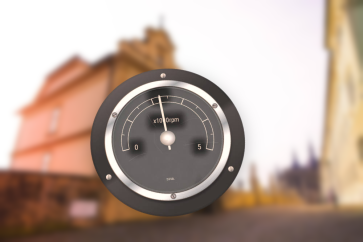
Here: 2250 rpm
